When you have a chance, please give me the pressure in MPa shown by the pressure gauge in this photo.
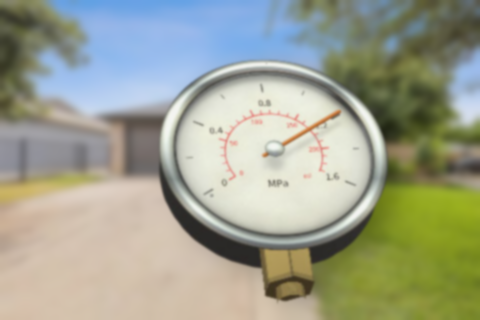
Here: 1.2 MPa
